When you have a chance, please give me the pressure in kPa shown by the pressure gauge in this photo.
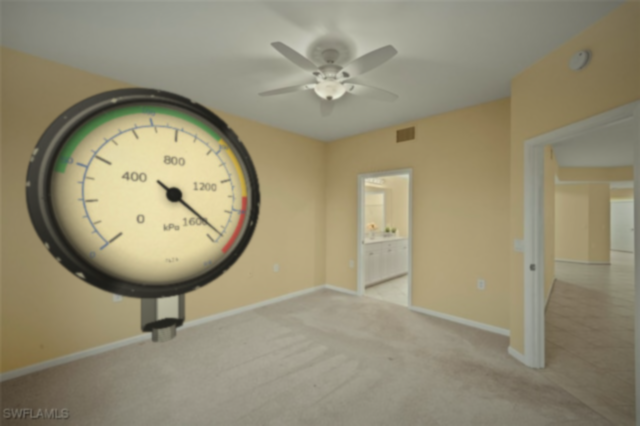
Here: 1550 kPa
